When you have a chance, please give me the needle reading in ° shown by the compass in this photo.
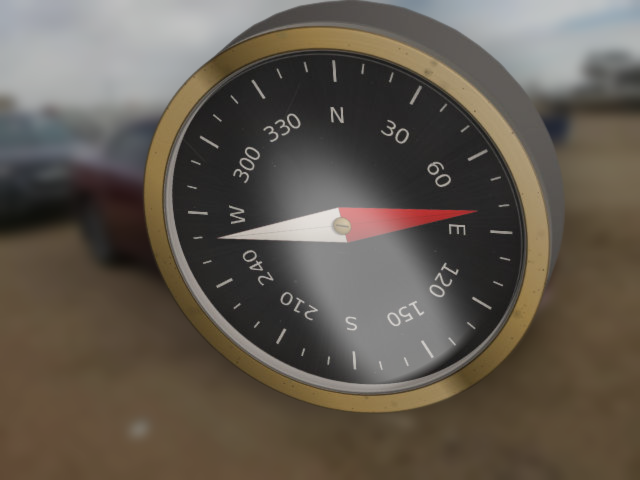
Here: 80 °
